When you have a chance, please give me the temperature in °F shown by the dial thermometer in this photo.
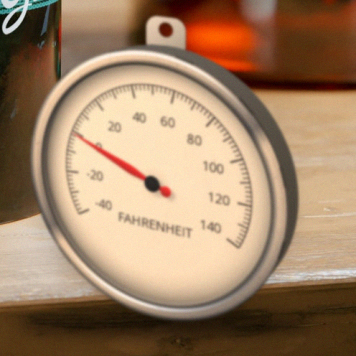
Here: 0 °F
